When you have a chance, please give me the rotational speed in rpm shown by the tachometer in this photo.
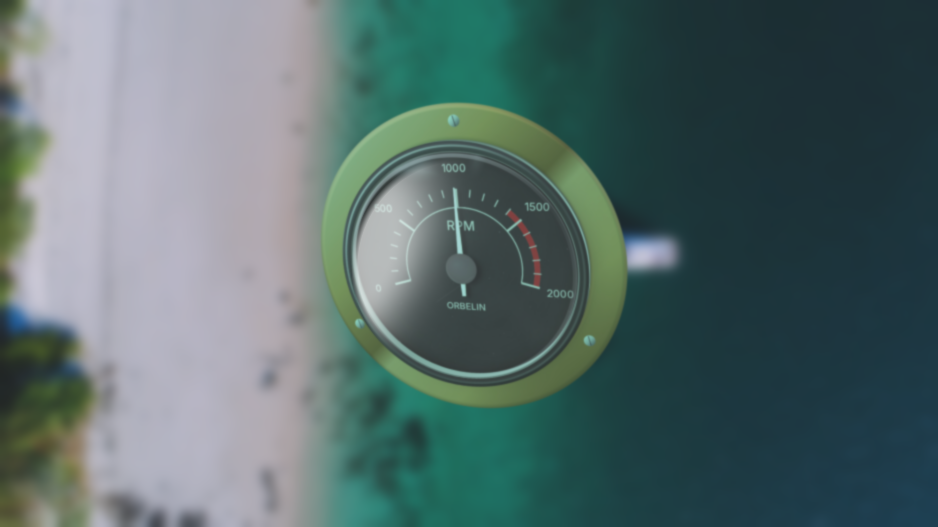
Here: 1000 rpm
